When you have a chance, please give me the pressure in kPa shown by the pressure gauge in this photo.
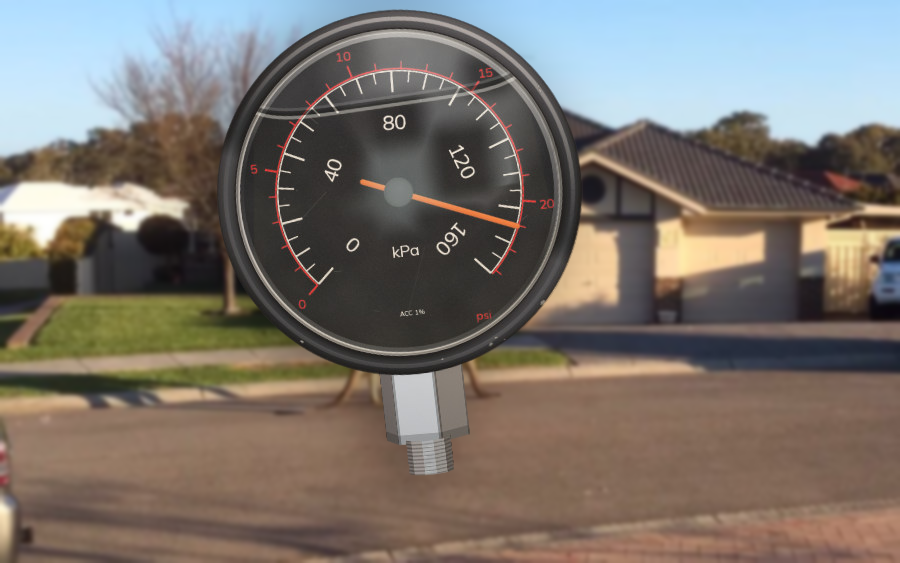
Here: 145 kPa
